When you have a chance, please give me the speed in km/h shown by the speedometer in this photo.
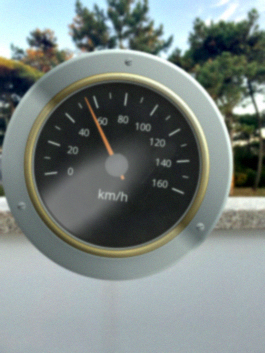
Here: 55 km/h
